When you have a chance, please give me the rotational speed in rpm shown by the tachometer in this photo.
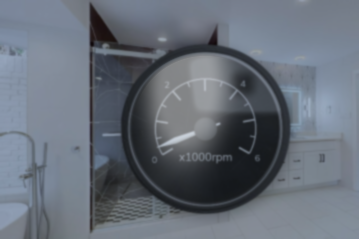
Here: 250 rpm
